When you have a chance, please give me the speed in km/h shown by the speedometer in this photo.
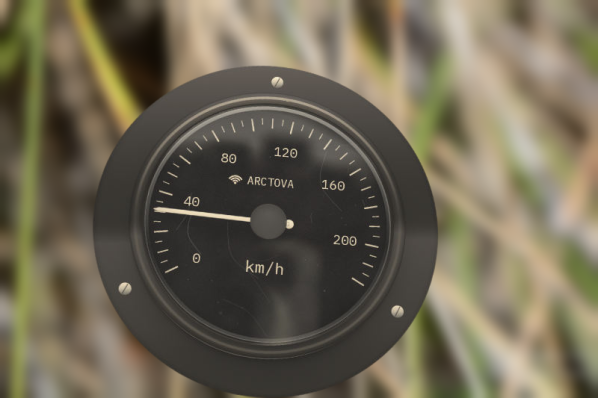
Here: 30 km/h
